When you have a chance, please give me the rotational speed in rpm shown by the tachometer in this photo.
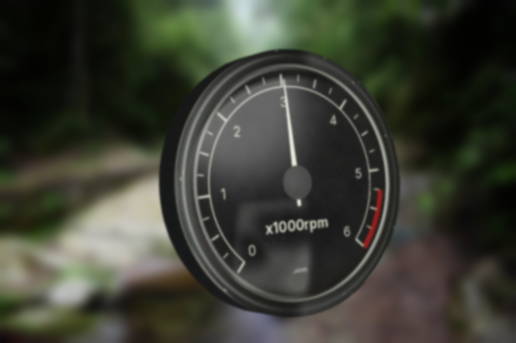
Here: 3000 rpm
